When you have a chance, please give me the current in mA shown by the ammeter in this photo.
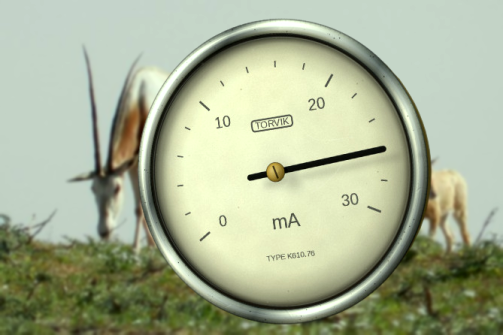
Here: 26 mA
